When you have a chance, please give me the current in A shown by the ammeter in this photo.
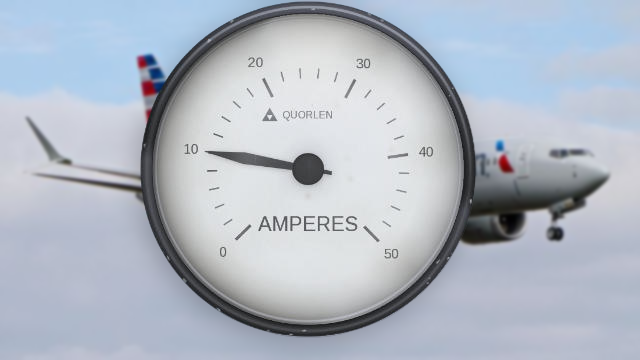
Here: 10 A
